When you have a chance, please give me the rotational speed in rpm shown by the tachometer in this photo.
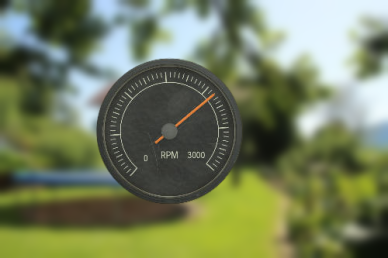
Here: 2100 rpm
